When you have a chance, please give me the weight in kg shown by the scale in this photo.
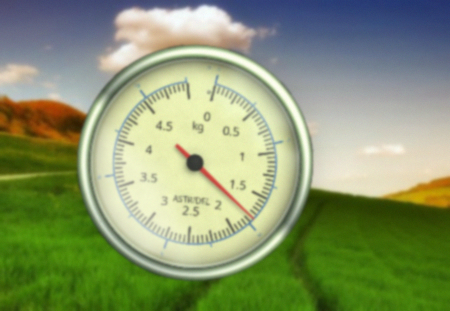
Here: 1.75 kg
